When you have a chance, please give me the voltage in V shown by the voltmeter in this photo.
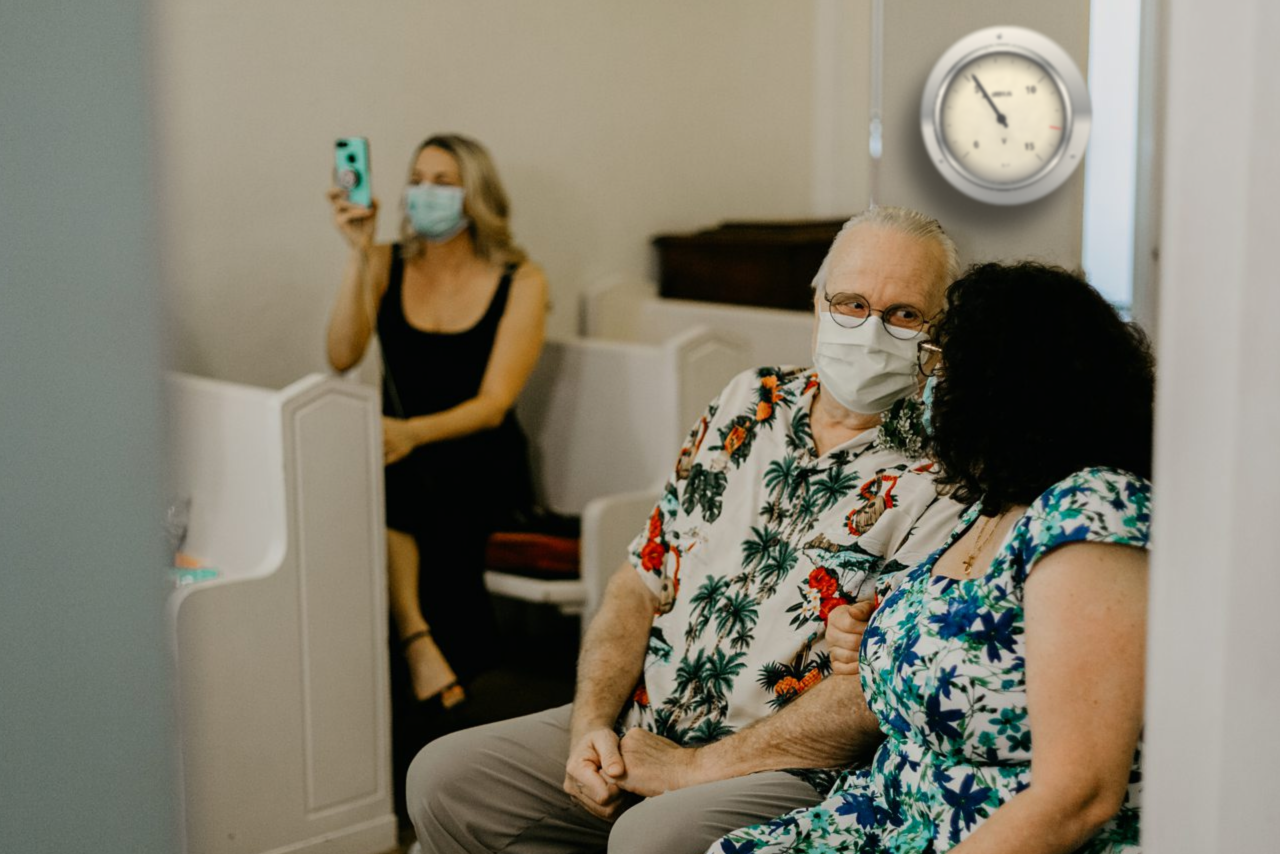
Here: 5.5 V
